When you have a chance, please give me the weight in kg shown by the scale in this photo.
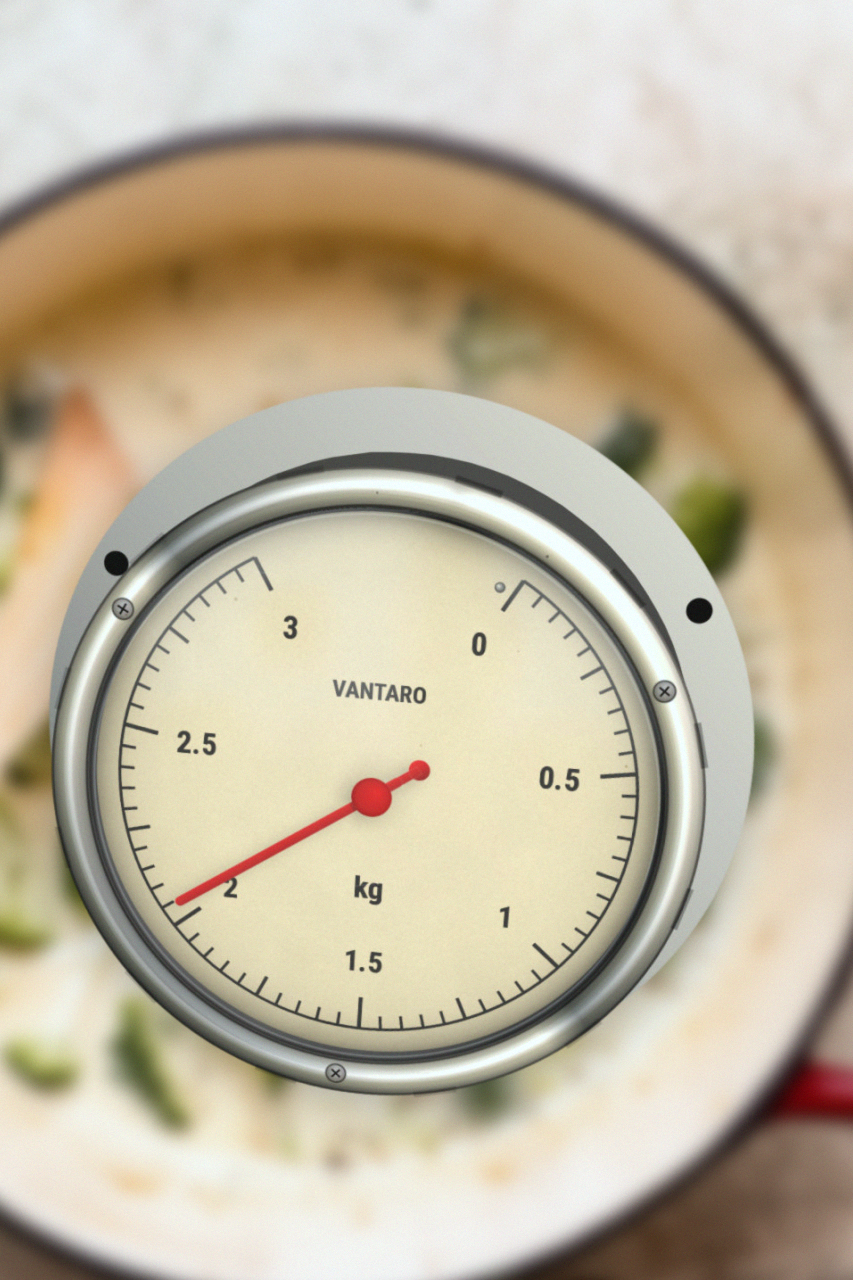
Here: 2.05 kg
